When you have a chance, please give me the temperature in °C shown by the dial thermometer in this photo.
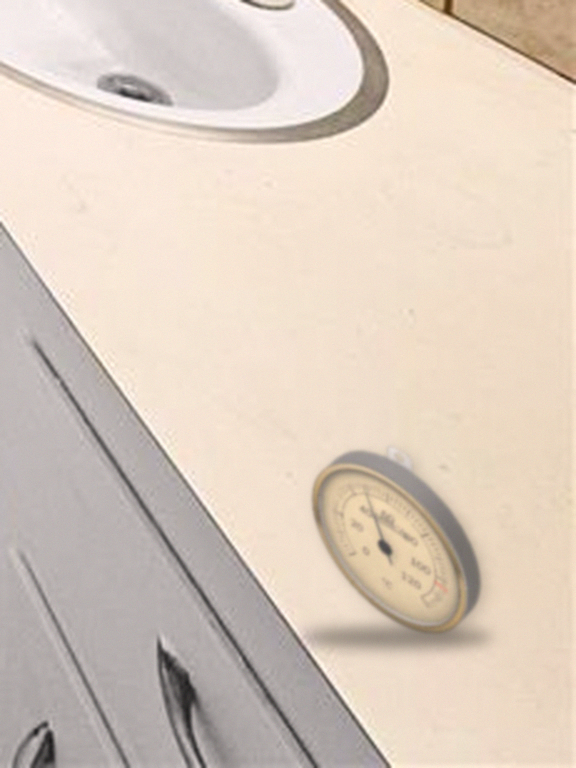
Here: 50 °C
